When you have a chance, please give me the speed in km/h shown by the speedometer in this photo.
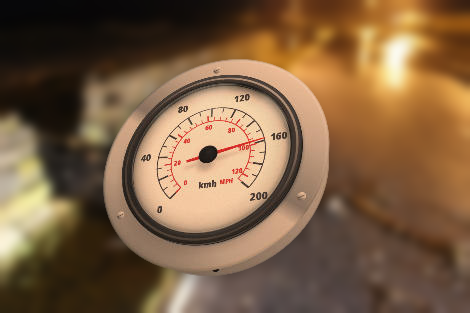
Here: 160 km/h
